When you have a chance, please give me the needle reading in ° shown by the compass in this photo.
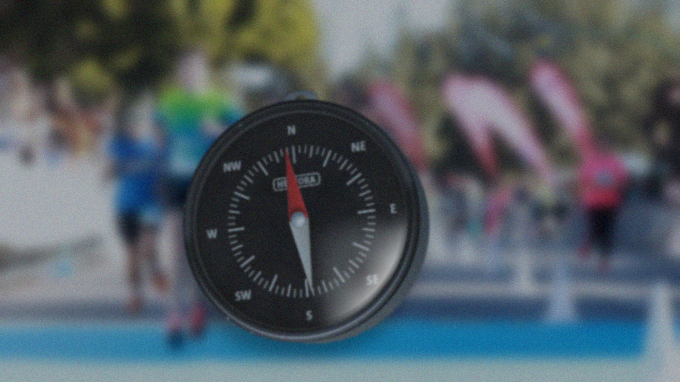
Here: 355 °
